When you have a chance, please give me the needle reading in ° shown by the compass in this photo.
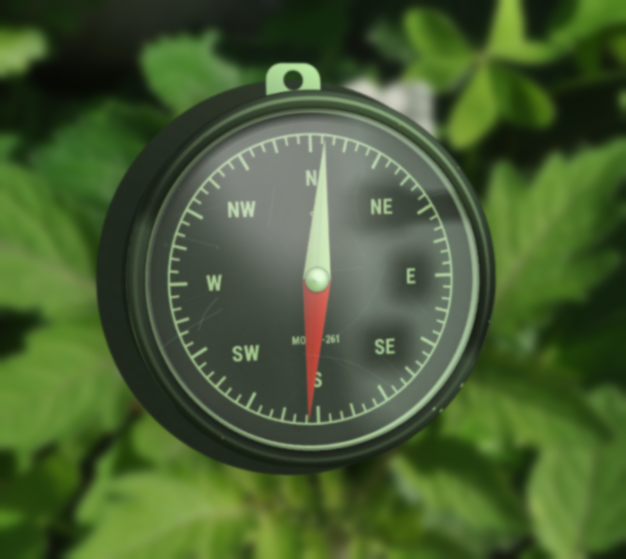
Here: 185 °
